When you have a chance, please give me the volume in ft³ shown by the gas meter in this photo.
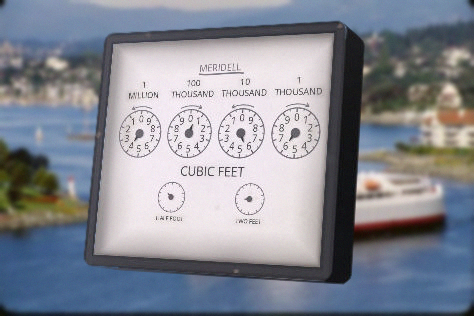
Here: 405600 ft³
